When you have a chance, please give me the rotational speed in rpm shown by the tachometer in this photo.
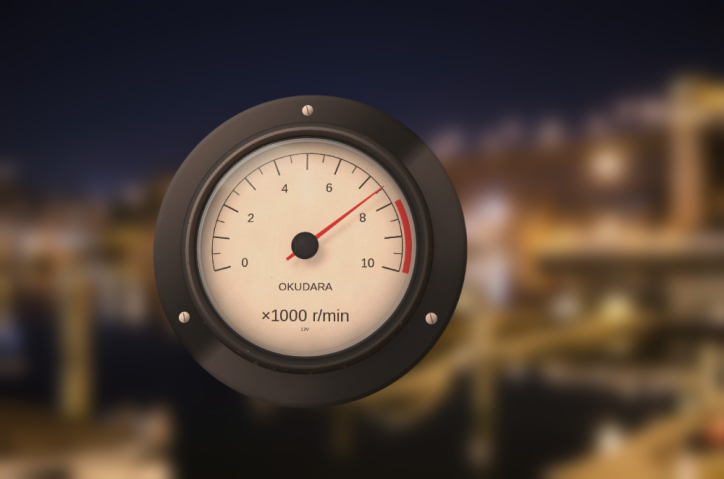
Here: 7500 rpm
